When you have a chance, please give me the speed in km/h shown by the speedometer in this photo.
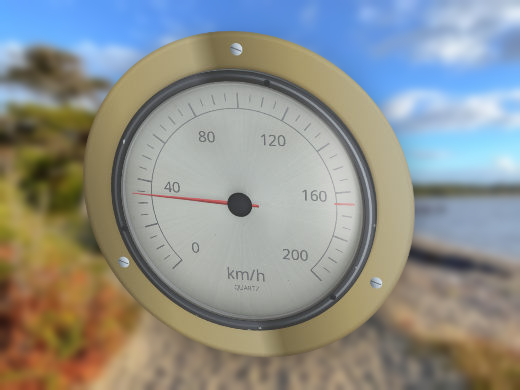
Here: 35 km/h
